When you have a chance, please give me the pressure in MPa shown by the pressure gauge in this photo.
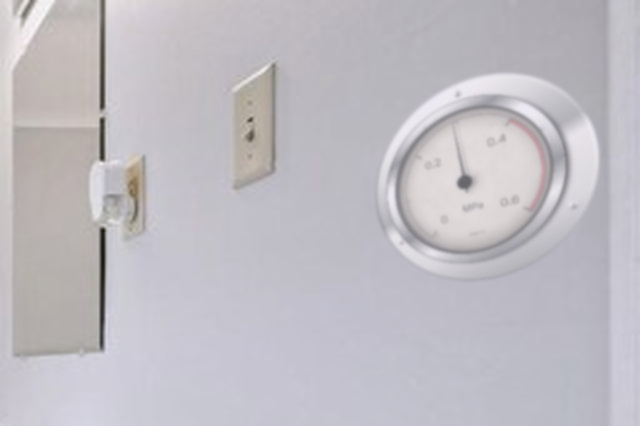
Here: 0.3 MPa
